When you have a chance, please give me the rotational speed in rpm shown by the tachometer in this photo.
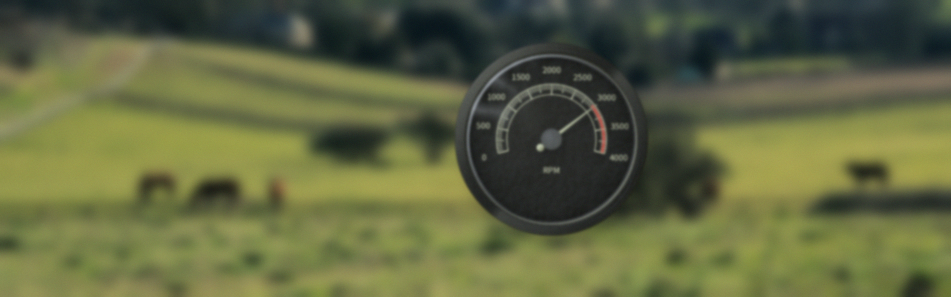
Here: 3000 rpm
